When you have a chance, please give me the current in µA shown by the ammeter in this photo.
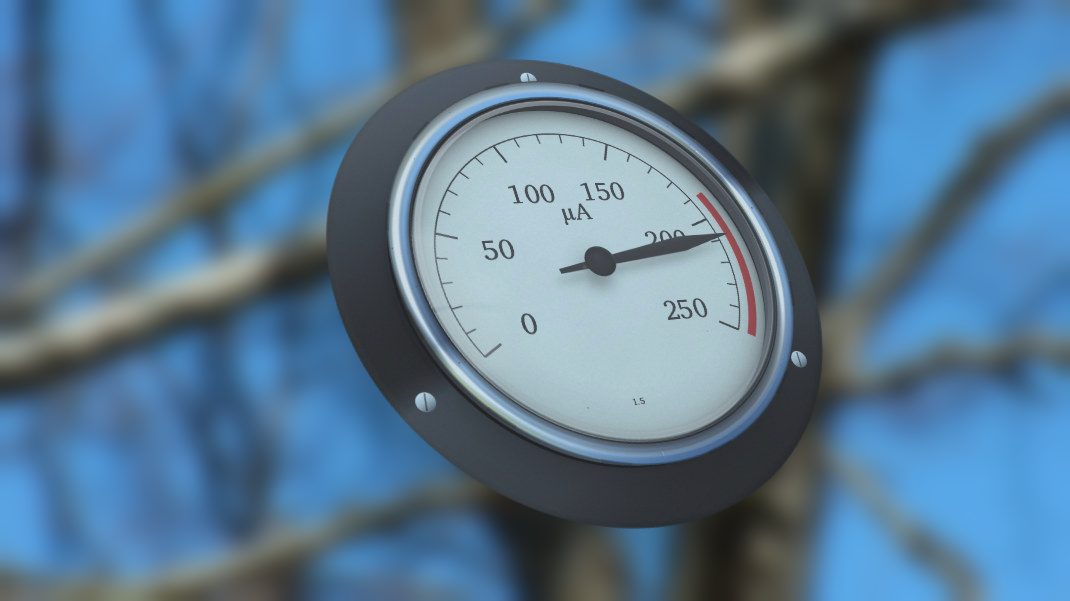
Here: 210 µA
